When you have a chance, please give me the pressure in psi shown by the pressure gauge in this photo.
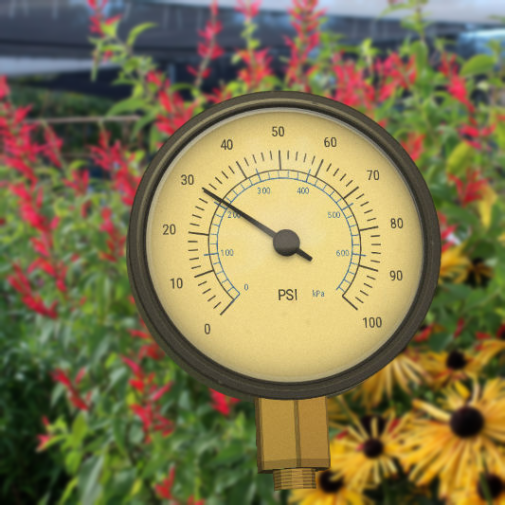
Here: 30 psi
